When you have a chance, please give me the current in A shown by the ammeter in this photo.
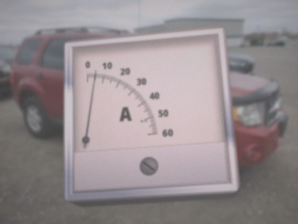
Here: 5 A
